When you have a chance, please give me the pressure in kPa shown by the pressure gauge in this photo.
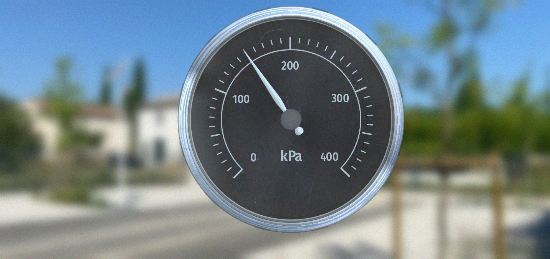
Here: 150 kPa
